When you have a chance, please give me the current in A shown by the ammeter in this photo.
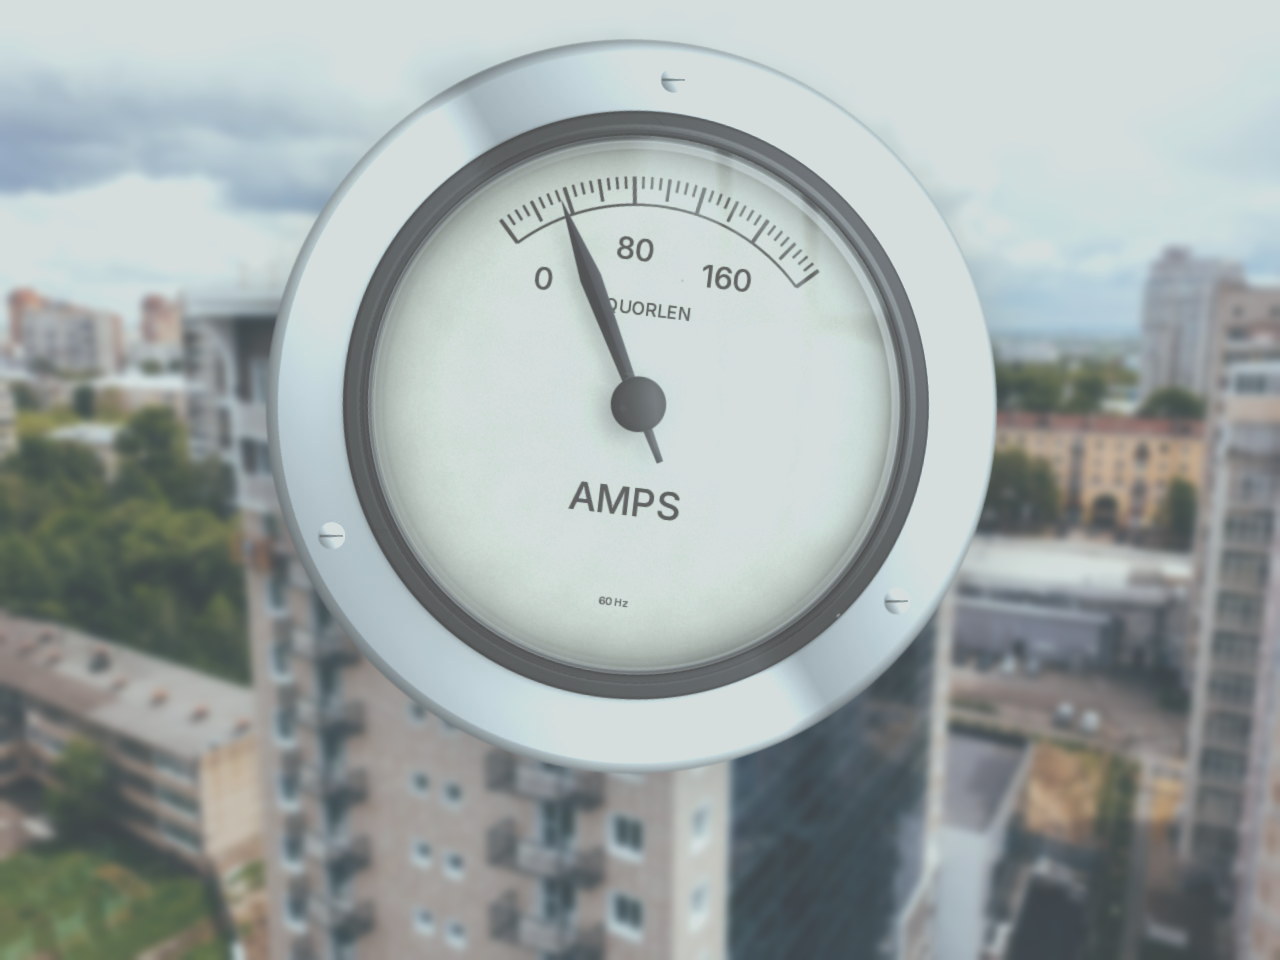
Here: 35 A
